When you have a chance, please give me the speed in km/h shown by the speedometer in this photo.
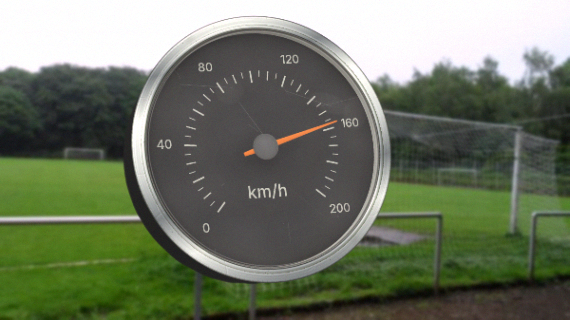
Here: 157.5 km/h
